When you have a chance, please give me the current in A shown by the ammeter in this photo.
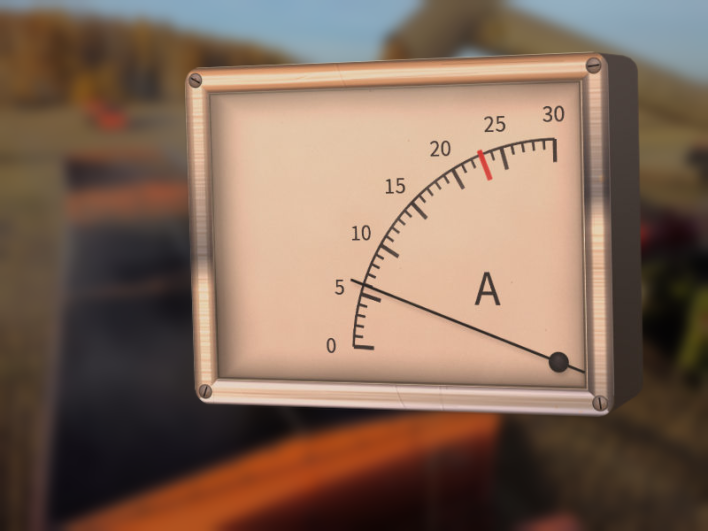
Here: 6 A
